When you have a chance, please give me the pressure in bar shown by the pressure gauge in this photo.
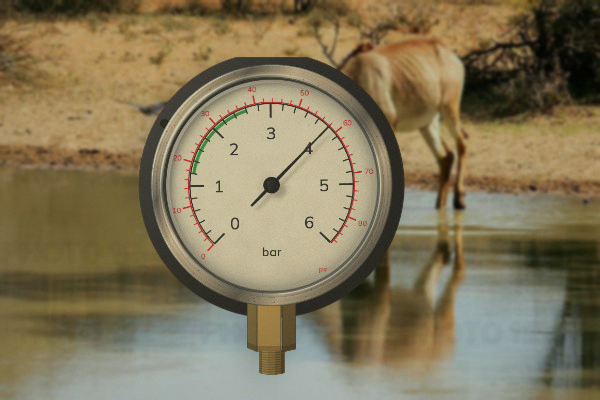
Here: 4 bar
